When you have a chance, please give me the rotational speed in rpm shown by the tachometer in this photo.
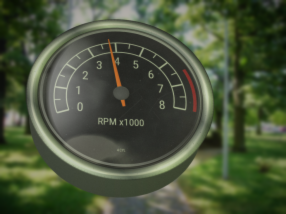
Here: 3750 rpm
